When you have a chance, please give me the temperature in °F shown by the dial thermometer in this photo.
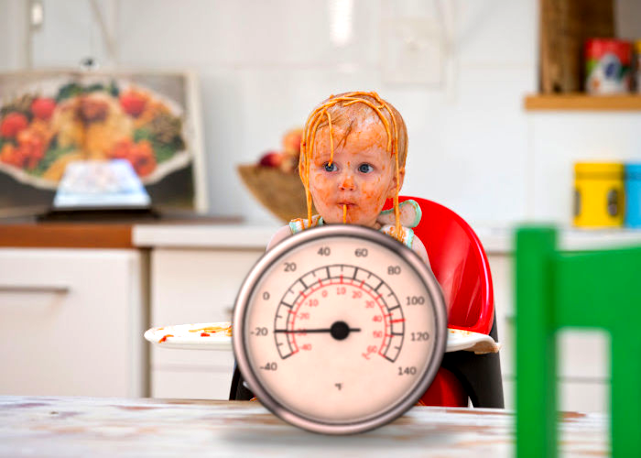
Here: -20 °F
